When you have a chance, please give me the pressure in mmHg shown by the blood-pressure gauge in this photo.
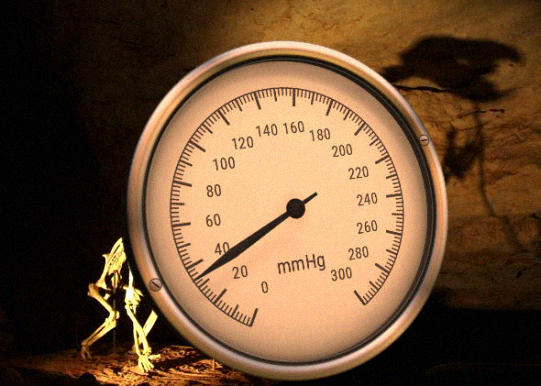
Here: 34 mmHg
